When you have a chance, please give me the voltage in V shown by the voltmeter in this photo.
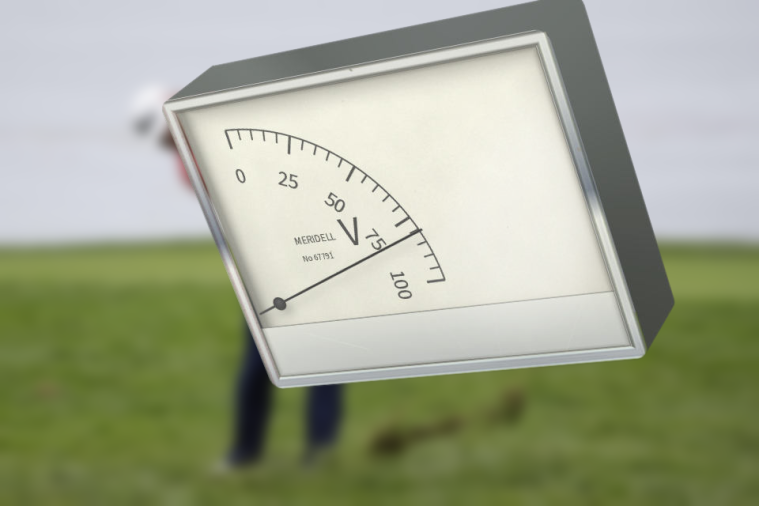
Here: 80 V
